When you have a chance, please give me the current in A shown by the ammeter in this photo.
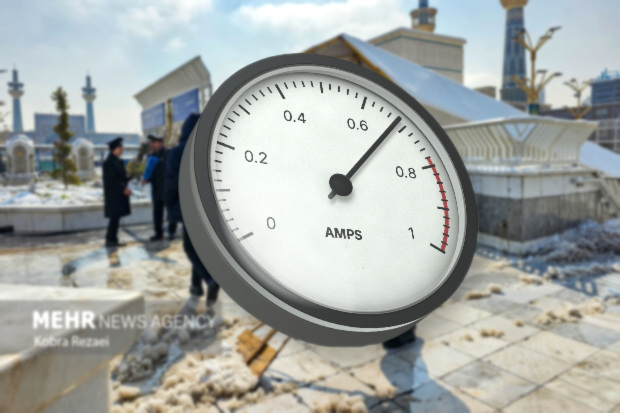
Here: 0.68 A
